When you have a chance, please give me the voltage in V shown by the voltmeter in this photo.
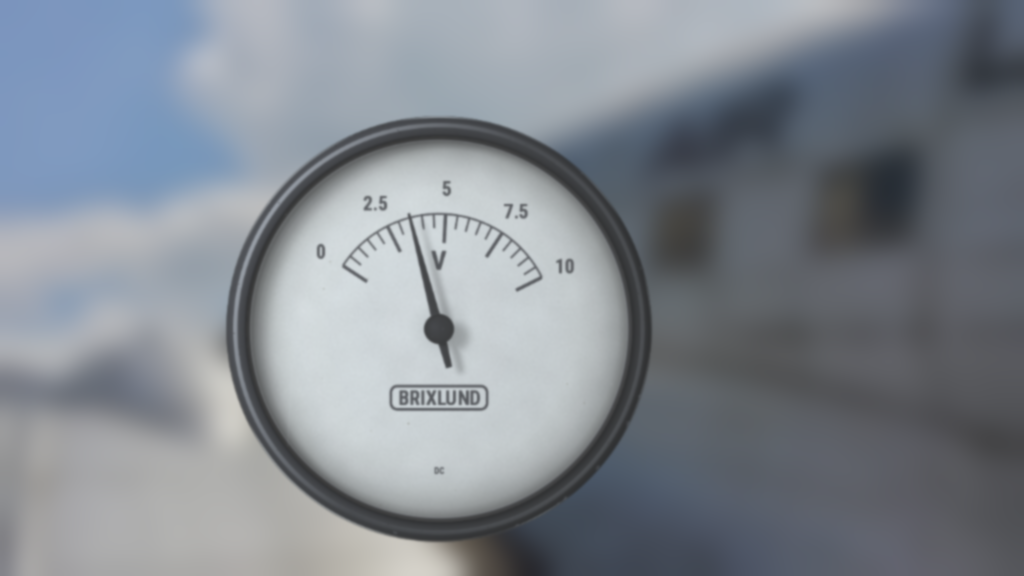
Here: 3.5 V
